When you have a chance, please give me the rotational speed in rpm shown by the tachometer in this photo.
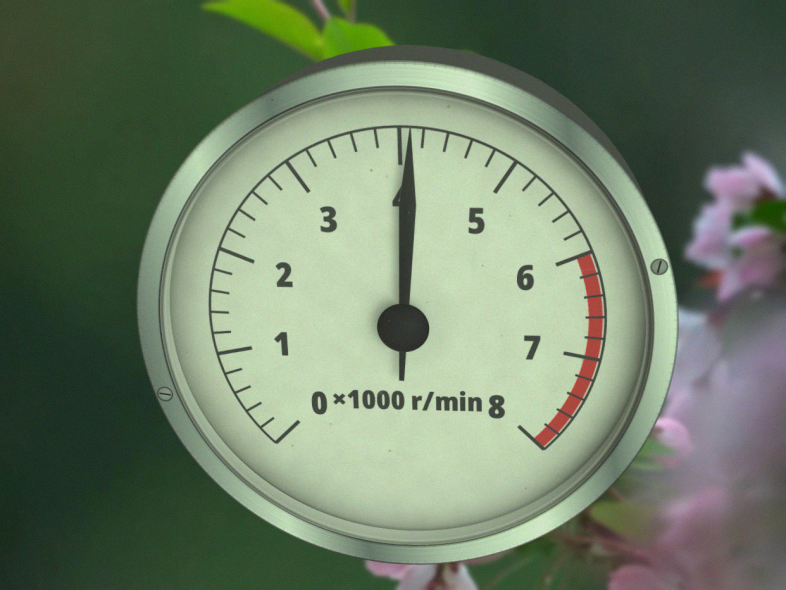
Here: 4100 rpm
